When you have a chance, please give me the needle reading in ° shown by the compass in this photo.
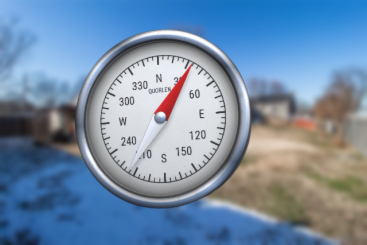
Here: 35 °
